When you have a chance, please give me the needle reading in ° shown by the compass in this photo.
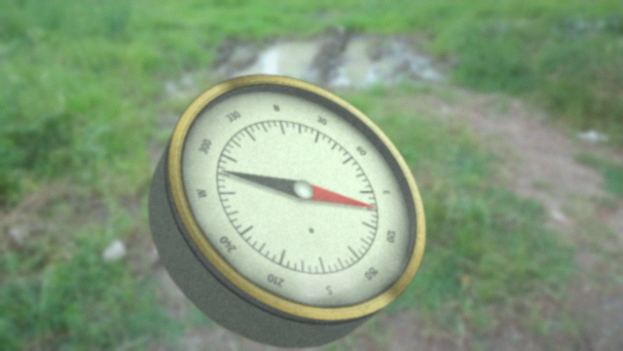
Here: 105 °
